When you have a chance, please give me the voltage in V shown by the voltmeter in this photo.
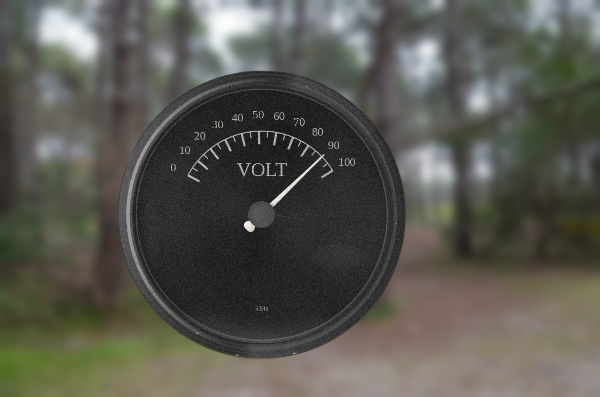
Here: 90 V
